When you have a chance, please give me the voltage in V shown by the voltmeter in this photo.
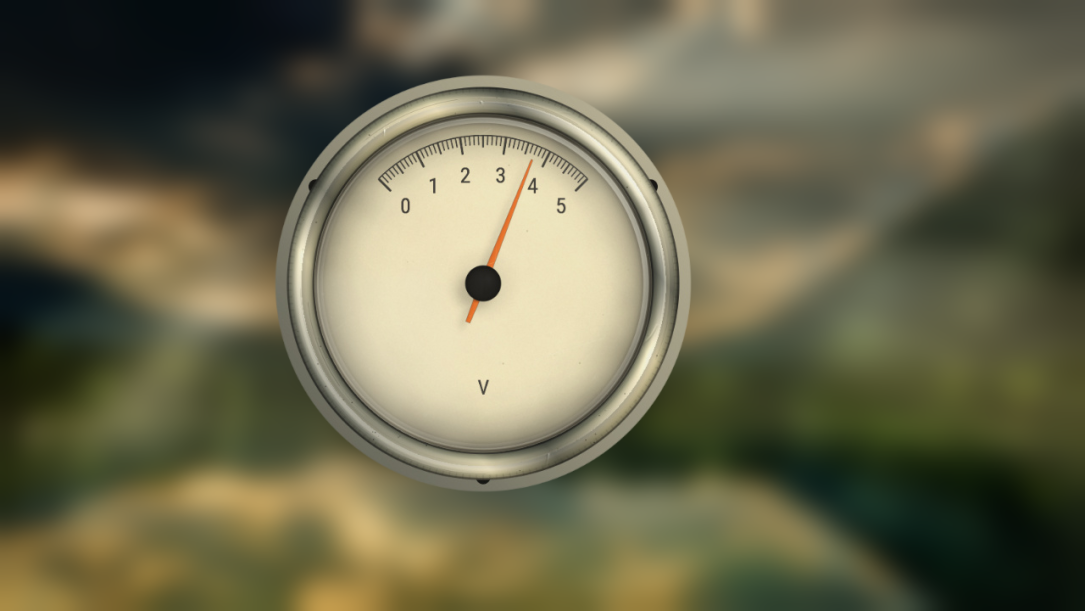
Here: 3.7 V
